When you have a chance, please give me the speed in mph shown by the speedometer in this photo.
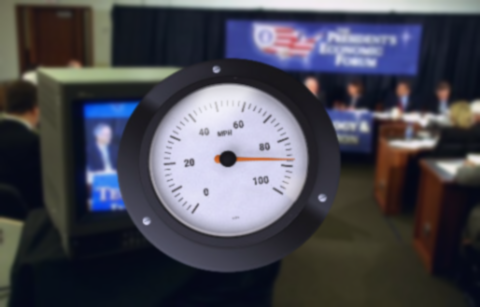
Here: 88 mph
